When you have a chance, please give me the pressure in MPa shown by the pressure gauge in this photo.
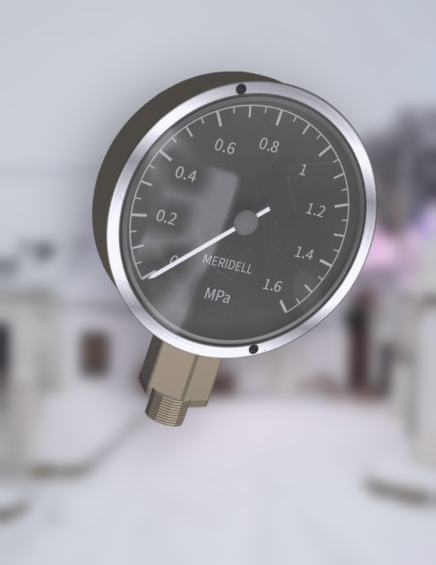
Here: 0 MPa
